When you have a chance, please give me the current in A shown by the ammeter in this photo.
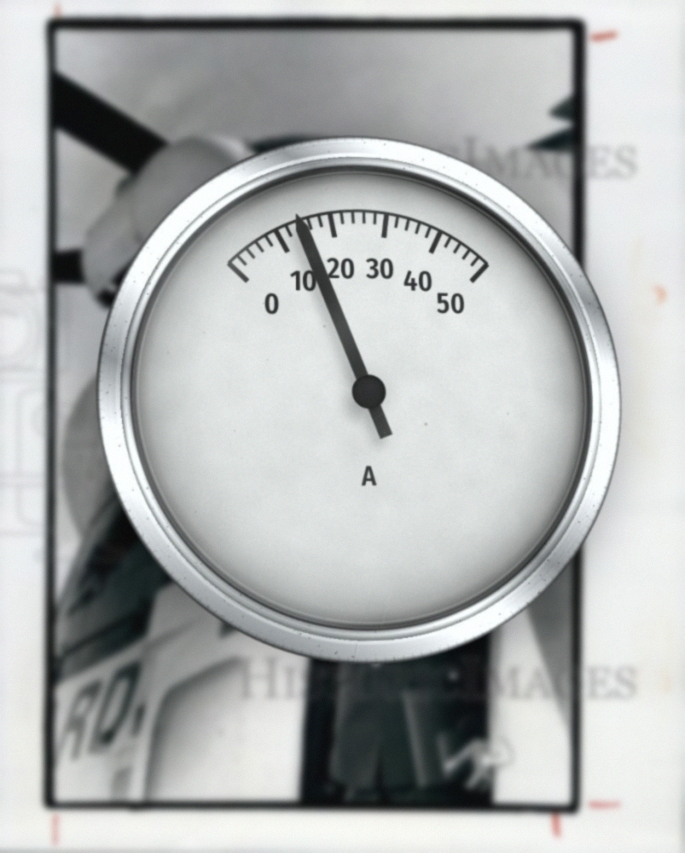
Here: 14 A
